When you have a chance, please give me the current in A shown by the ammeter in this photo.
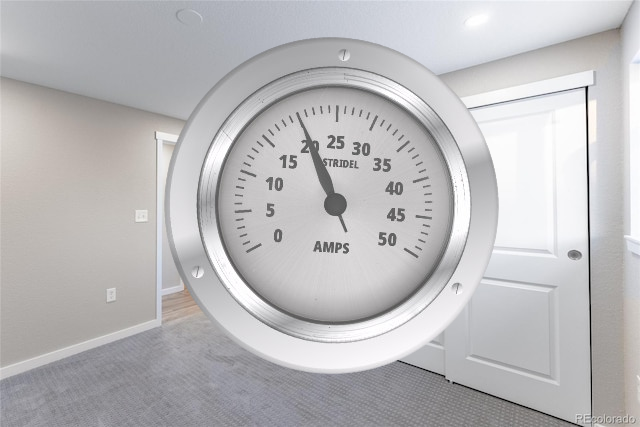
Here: 20 A
